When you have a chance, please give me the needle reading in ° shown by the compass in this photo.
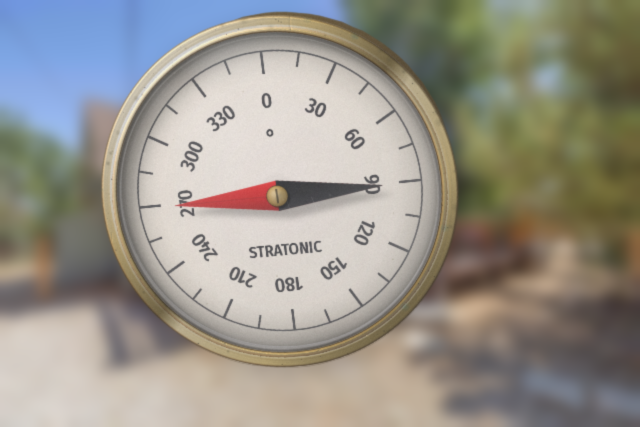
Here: 270 °
